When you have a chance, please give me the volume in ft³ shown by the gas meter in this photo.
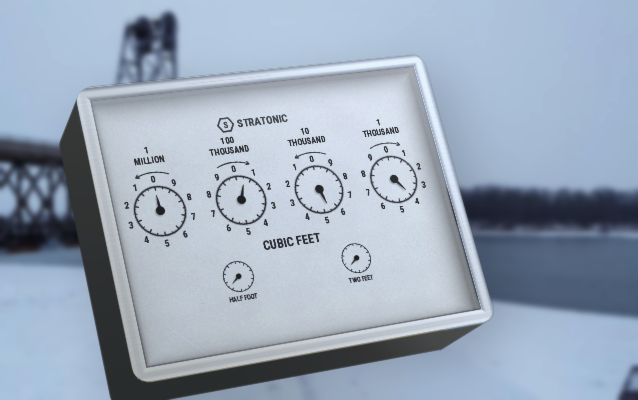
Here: 5400 ft³
